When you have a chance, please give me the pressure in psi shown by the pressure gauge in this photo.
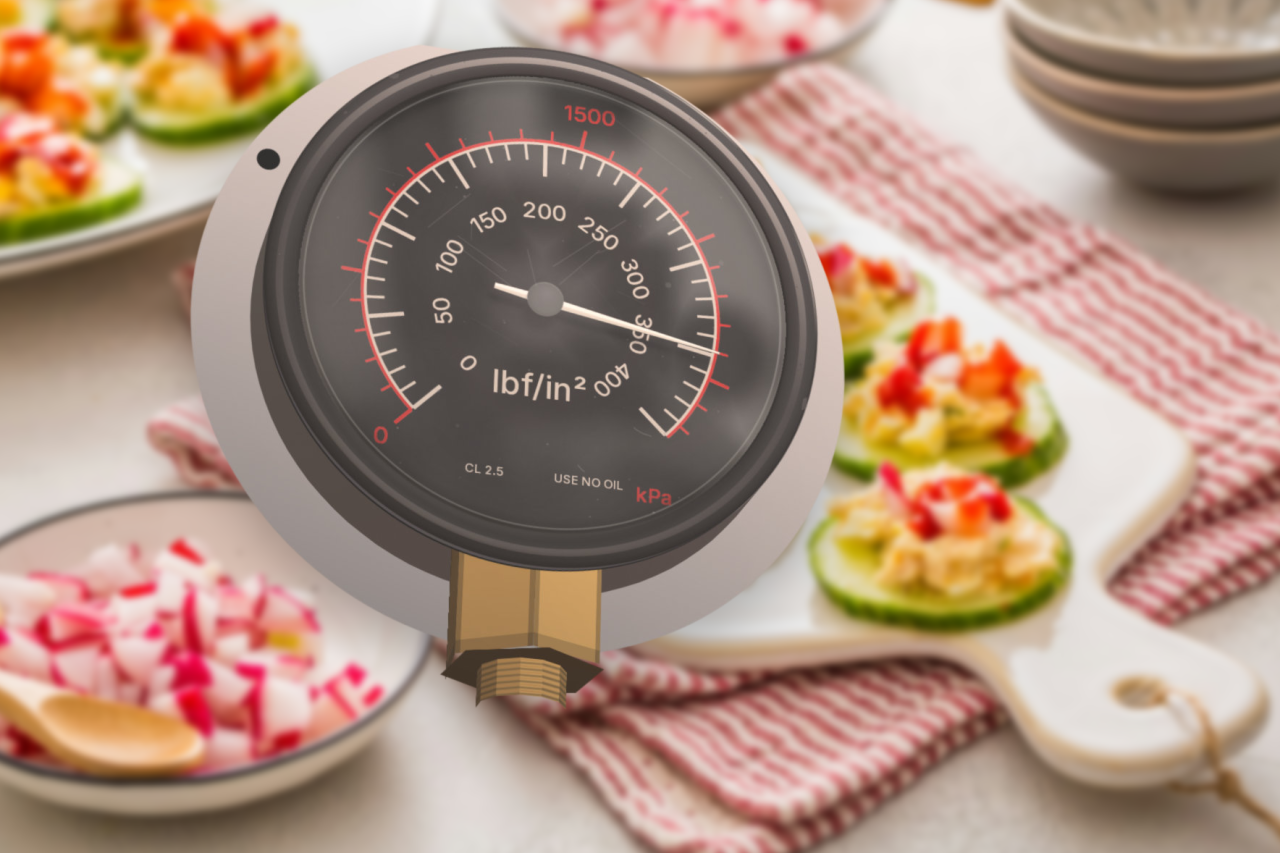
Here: 350 psi
